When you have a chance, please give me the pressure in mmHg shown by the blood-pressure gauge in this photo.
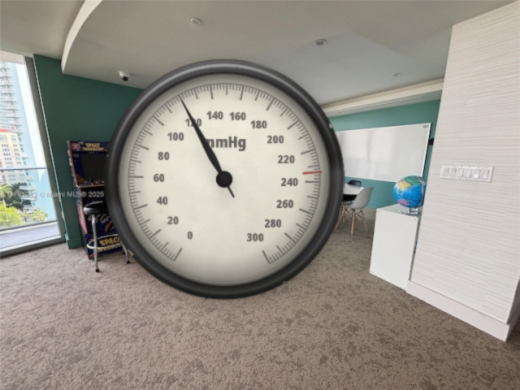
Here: 120 mmHg
